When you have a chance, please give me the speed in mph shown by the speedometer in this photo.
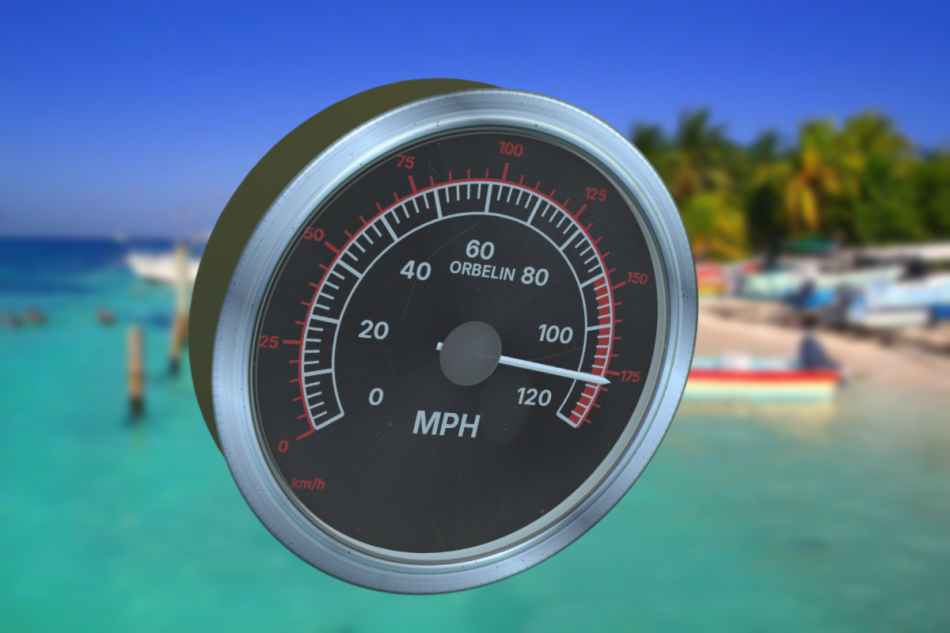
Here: 110 mph
